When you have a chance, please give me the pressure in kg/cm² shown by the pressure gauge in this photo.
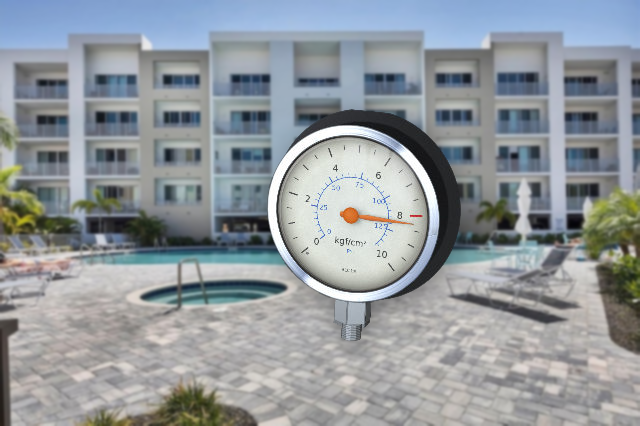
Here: 8.25 kg/cm²
